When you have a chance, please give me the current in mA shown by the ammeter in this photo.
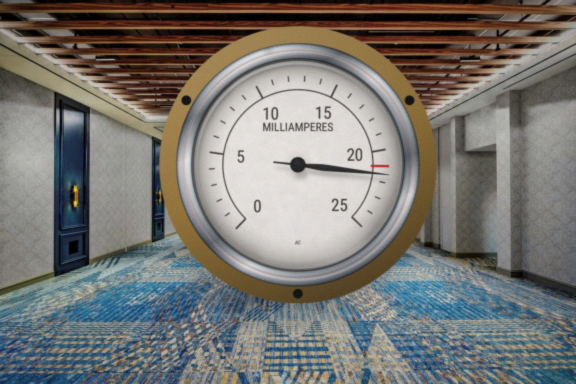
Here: 21.5 mA
